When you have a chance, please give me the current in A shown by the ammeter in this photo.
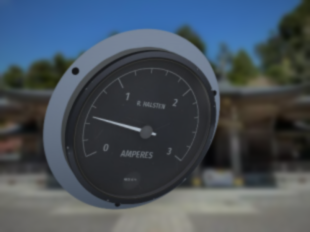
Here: 0.5 A
